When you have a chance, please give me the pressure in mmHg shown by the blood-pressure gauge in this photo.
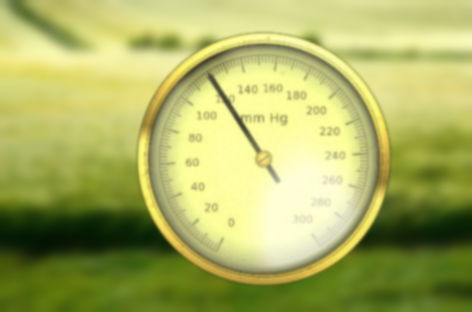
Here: 120 mmHg
